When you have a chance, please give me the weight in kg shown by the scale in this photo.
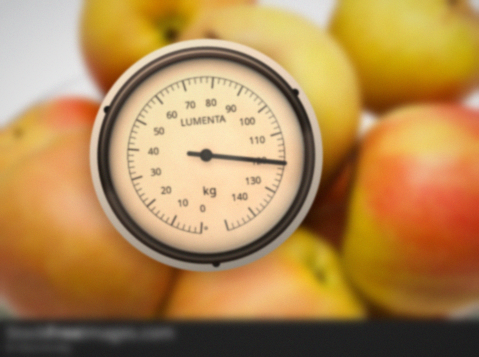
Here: 120 kg
